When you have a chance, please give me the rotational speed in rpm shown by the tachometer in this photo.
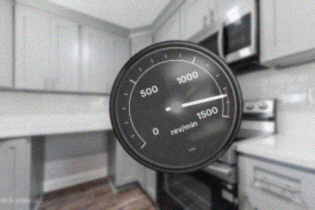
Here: 1350 rpm
